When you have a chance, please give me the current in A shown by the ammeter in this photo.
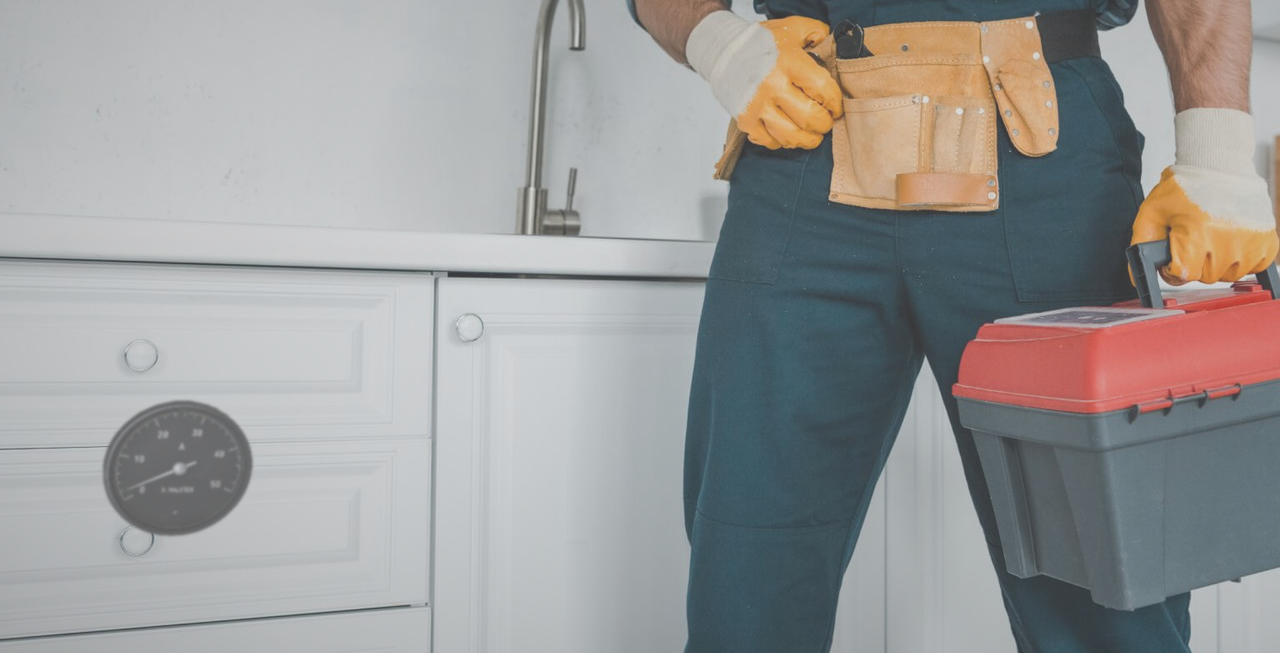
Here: 2 A
